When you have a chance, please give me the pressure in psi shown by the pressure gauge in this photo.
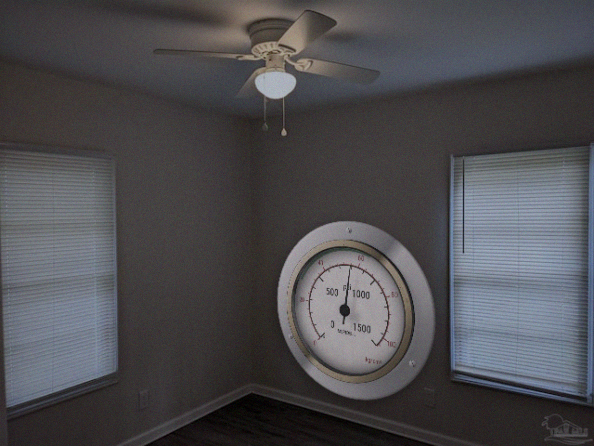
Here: 800 psi
